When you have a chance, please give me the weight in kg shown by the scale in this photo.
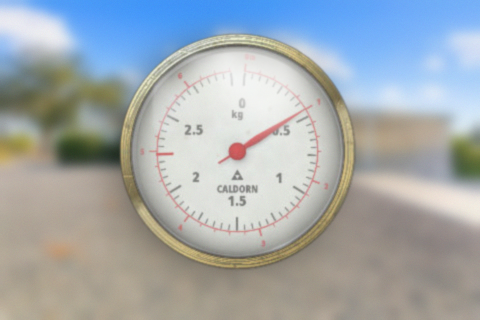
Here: 0.45 kg
